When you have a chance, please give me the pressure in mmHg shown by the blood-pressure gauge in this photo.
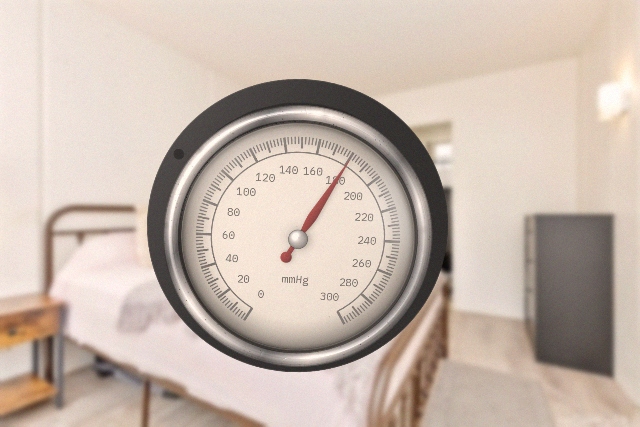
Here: 180 mmHg
